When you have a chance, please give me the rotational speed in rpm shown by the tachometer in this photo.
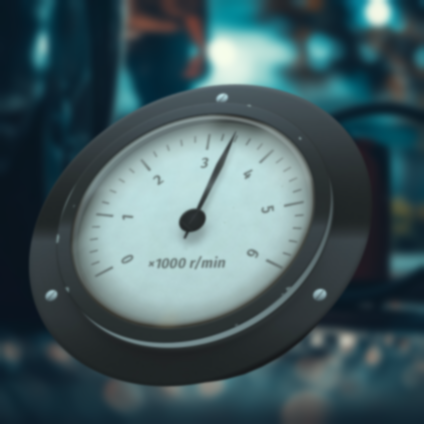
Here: 3400 rpm
